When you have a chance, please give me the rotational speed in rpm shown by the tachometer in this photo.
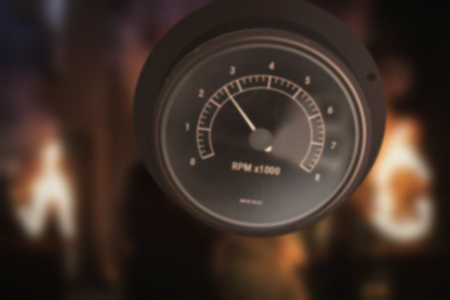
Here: 2600 rpm
